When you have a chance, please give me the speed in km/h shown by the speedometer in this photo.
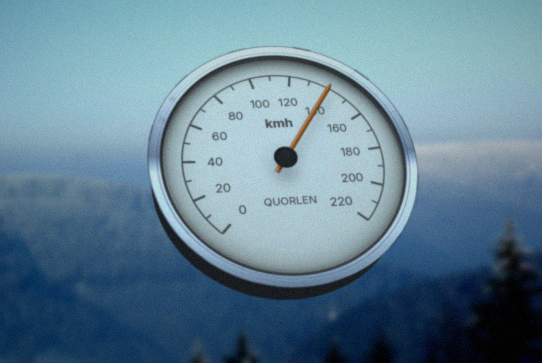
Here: 140 km/h
